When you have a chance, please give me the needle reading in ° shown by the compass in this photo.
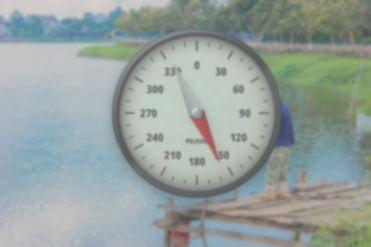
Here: 155 °
